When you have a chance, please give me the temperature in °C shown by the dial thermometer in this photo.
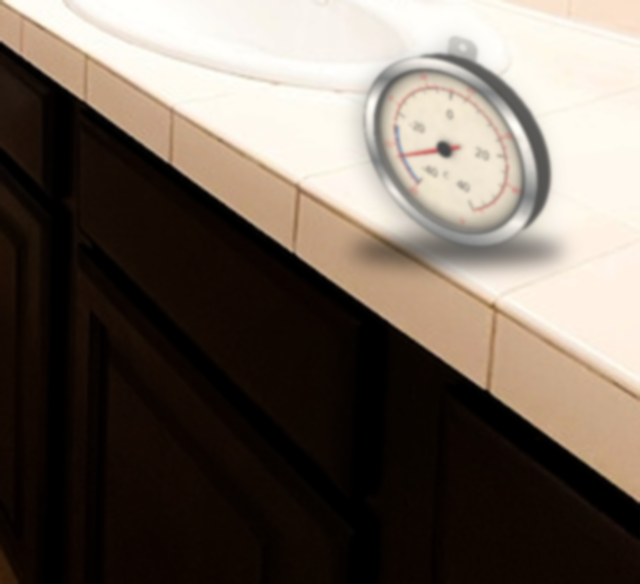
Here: -32 °C
